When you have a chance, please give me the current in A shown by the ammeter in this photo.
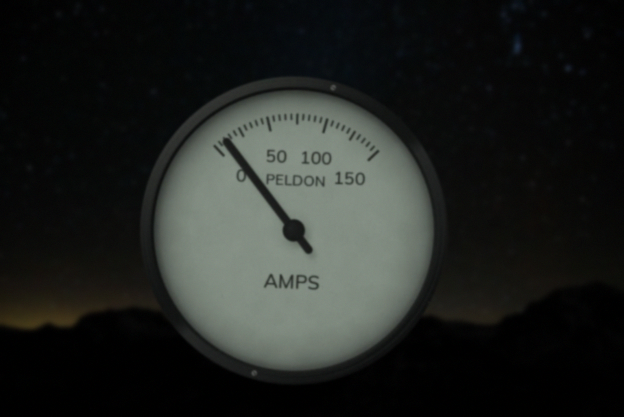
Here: 10 A
